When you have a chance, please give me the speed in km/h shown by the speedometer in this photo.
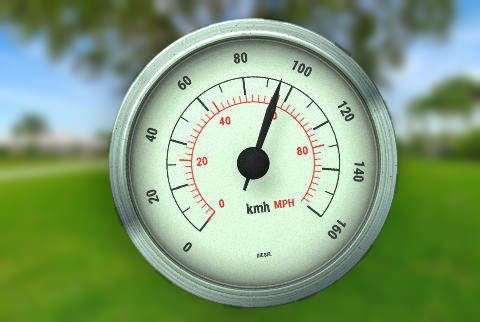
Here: 95 km/h
